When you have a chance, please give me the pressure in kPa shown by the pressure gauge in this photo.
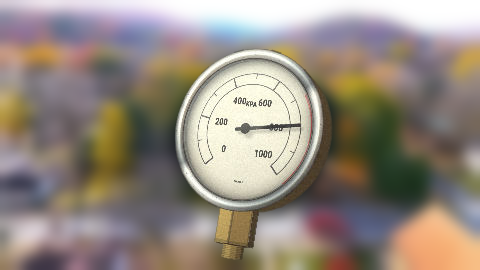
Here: 800 kPa
